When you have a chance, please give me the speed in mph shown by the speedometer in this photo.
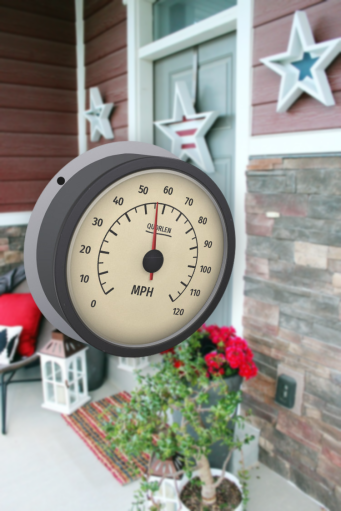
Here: 55 mph
